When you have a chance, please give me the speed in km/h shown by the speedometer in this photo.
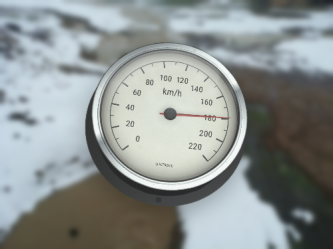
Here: 180 km/h
